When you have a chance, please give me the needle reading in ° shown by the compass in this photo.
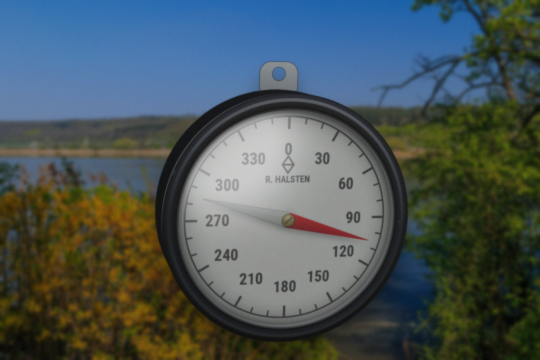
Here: 105 °
